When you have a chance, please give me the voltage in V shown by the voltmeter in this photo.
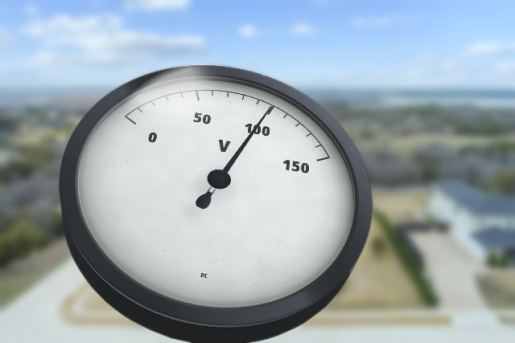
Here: 100 V
